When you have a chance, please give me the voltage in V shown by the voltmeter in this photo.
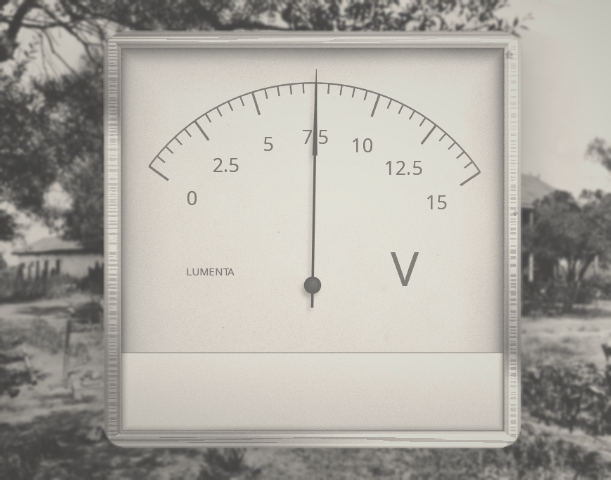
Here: 7.5 V
